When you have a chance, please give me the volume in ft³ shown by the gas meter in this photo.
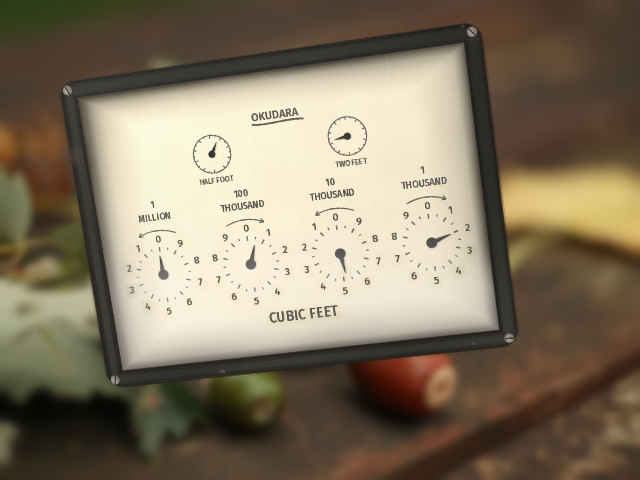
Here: 5200 ft³
